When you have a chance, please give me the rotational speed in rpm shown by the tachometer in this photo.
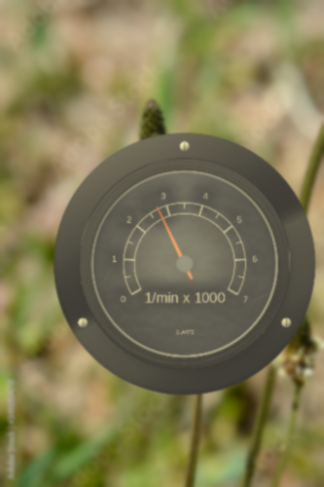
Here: 2750 rpm
